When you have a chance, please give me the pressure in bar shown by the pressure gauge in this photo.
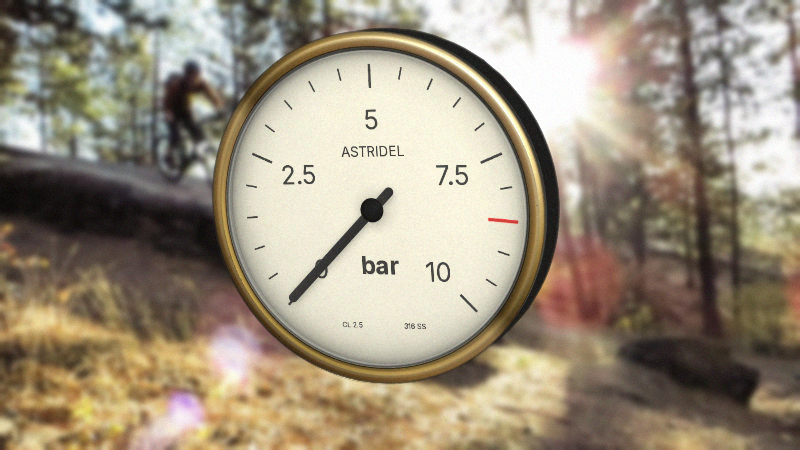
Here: 0 bar
